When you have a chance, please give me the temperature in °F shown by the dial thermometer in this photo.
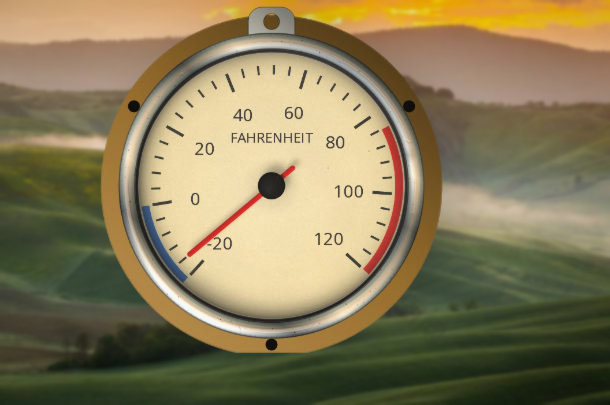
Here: -16 °F
